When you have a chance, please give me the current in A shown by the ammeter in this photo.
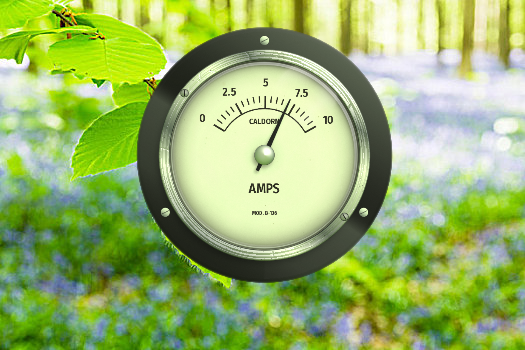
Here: 7 A
